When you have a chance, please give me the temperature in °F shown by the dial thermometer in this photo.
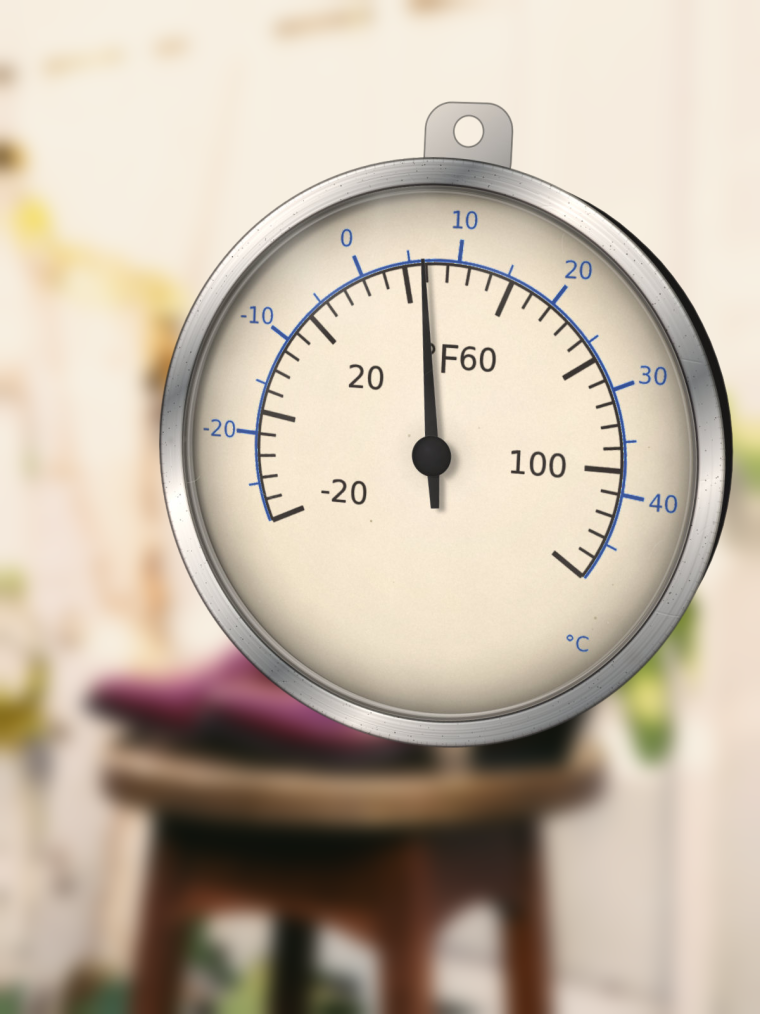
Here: 44 °F
